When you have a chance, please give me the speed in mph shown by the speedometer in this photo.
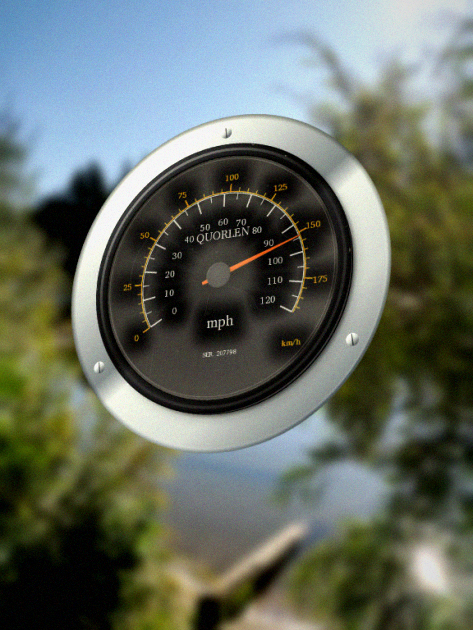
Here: 95 mph
